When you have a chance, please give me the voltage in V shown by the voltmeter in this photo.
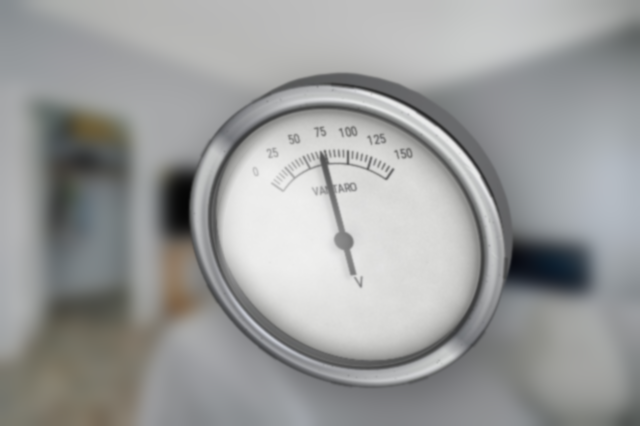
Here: 75 V
